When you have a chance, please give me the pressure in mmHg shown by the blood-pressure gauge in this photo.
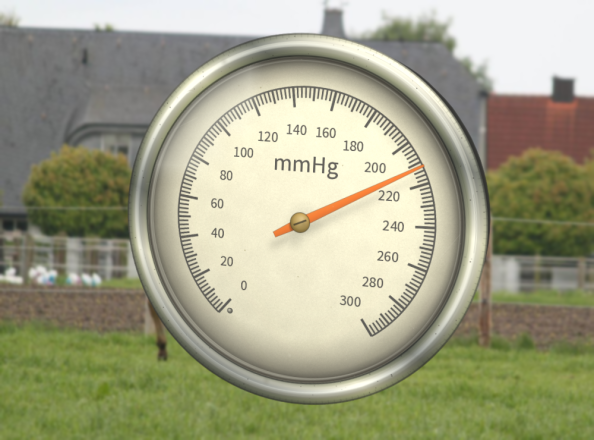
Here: 212 mmHg
